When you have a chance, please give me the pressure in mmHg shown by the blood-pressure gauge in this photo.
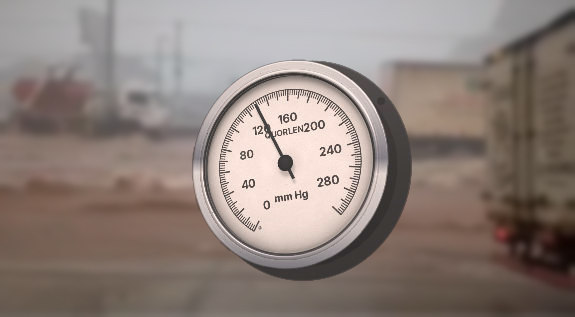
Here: 130 mmHg
